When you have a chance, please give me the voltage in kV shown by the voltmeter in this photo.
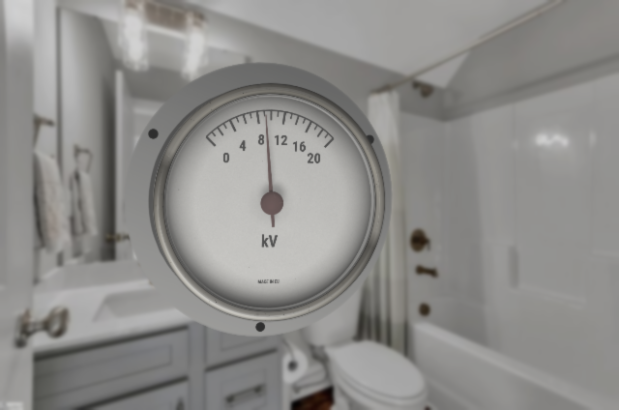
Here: 9 kV
